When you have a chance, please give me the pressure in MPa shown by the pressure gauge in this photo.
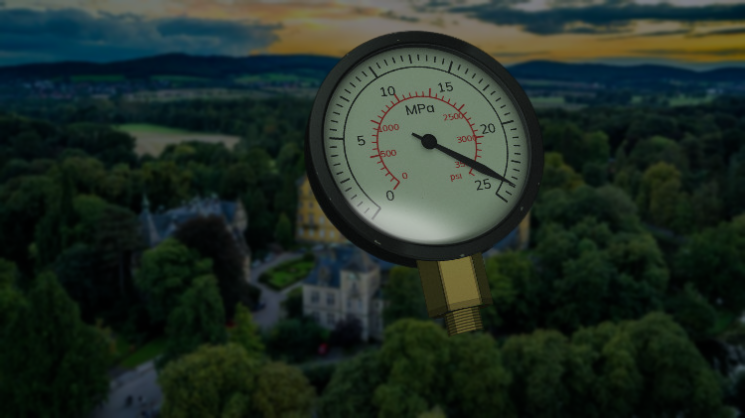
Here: 24 MPa
